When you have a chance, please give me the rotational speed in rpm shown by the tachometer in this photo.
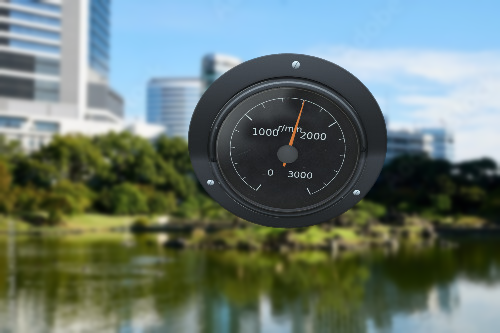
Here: 1600 rpm
